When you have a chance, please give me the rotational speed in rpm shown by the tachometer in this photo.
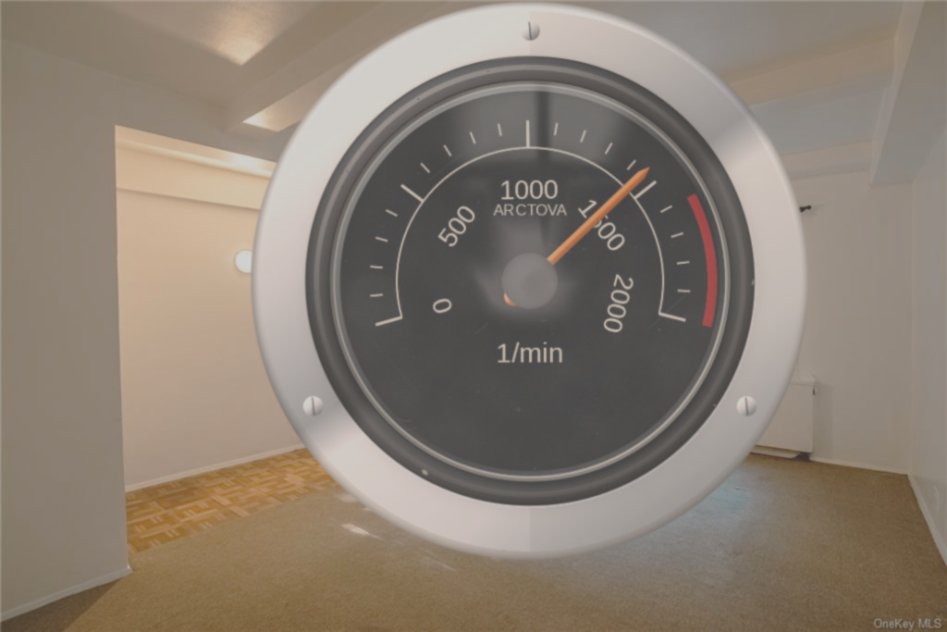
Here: 1450 rpm
